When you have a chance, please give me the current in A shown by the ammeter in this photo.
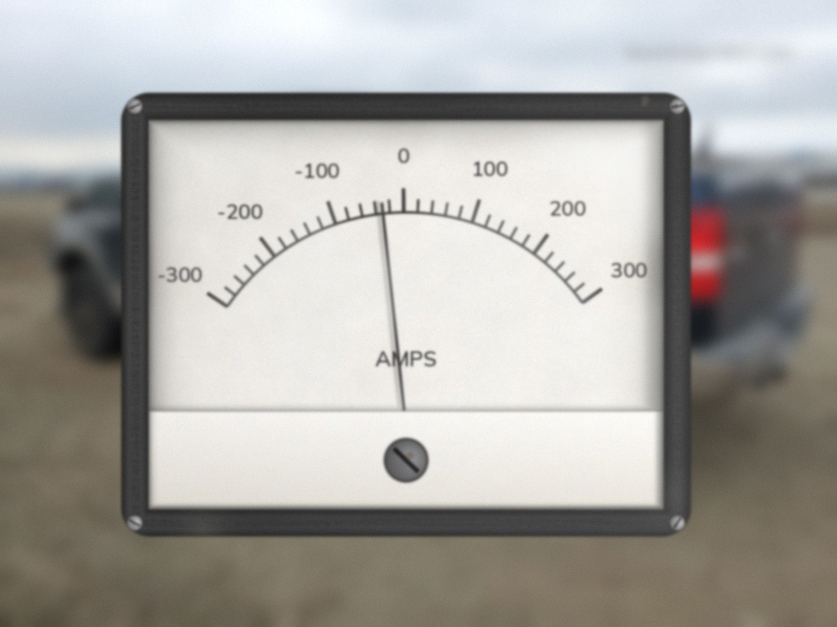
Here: -30 A
